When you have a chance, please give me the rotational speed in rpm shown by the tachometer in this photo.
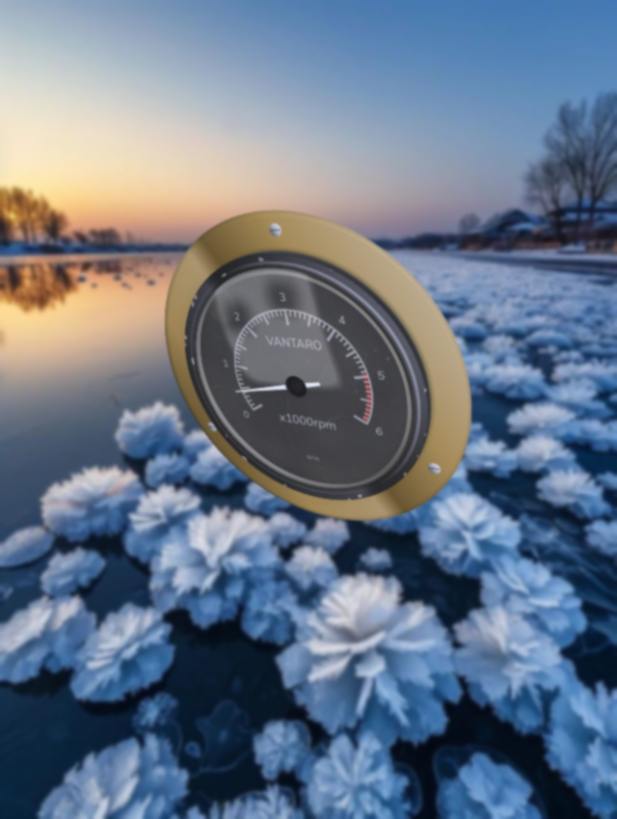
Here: 500 rpm
